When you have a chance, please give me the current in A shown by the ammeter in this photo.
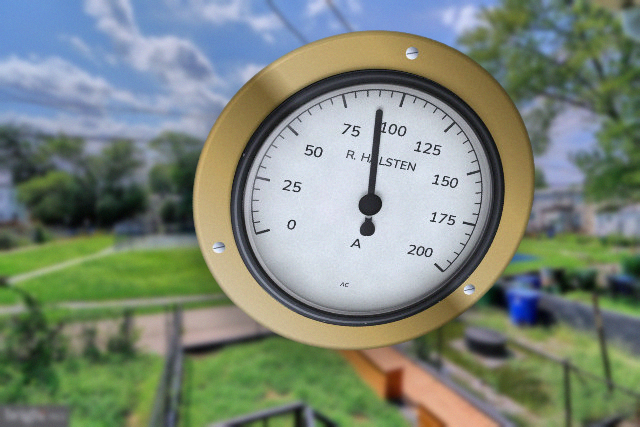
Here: 90 A
